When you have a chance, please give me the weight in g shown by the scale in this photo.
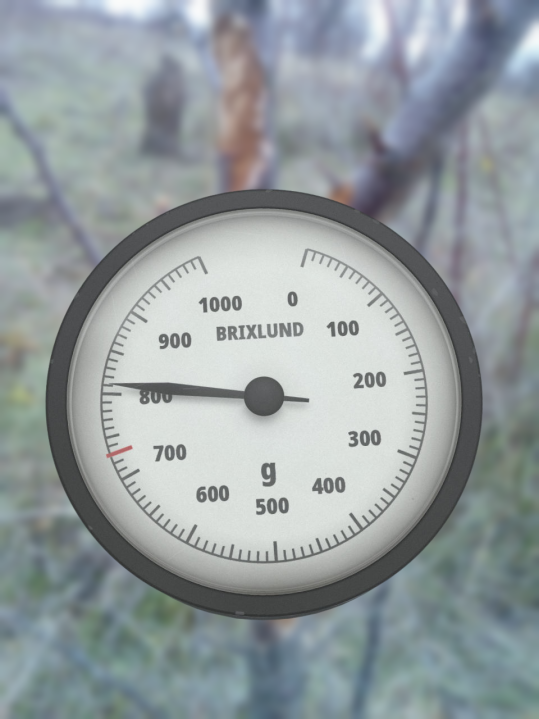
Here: 810 g
